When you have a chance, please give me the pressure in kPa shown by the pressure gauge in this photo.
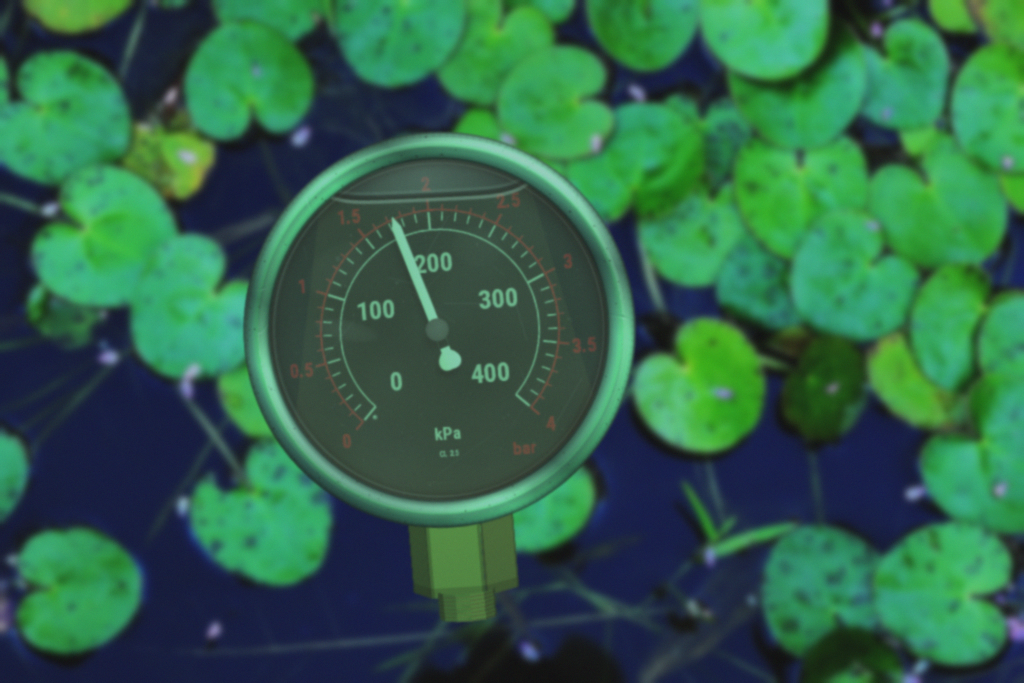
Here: 175 kPa
